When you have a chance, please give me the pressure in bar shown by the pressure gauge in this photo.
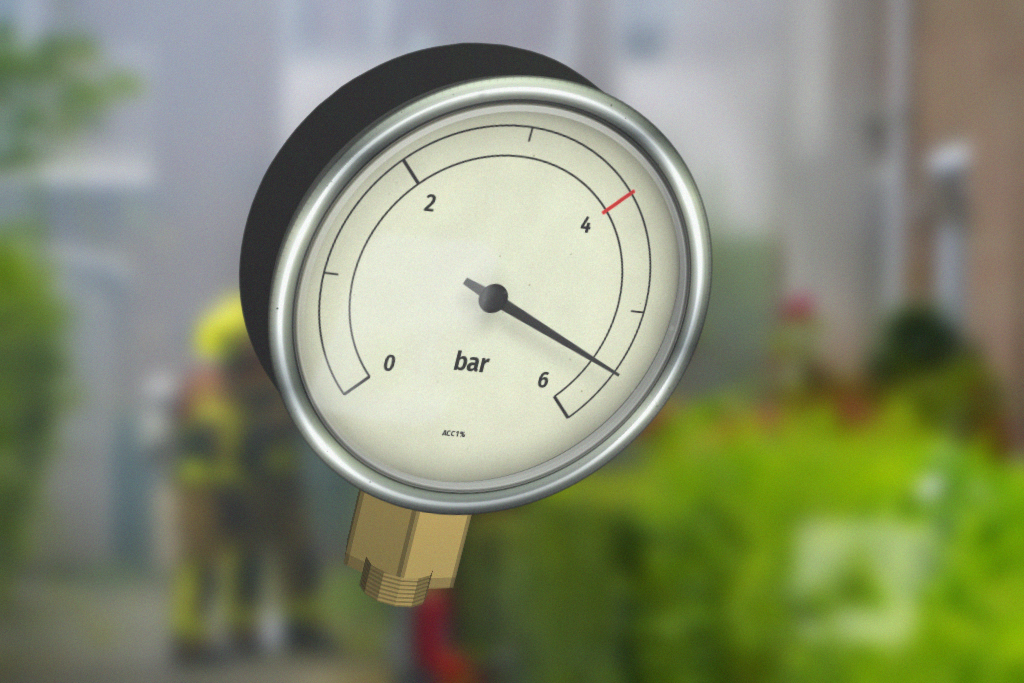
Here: 5.5 bar
